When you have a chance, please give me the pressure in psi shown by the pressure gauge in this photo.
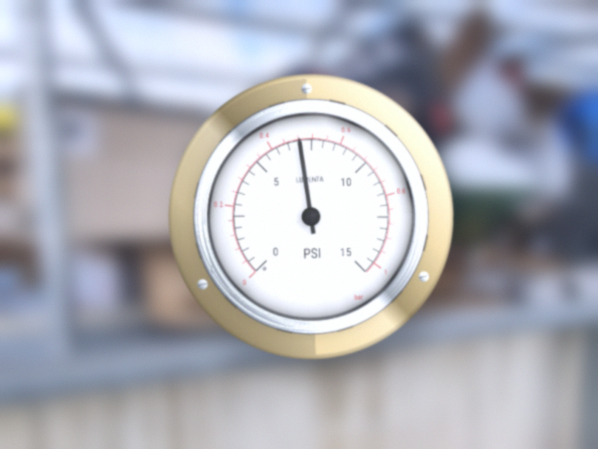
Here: 7 psi
